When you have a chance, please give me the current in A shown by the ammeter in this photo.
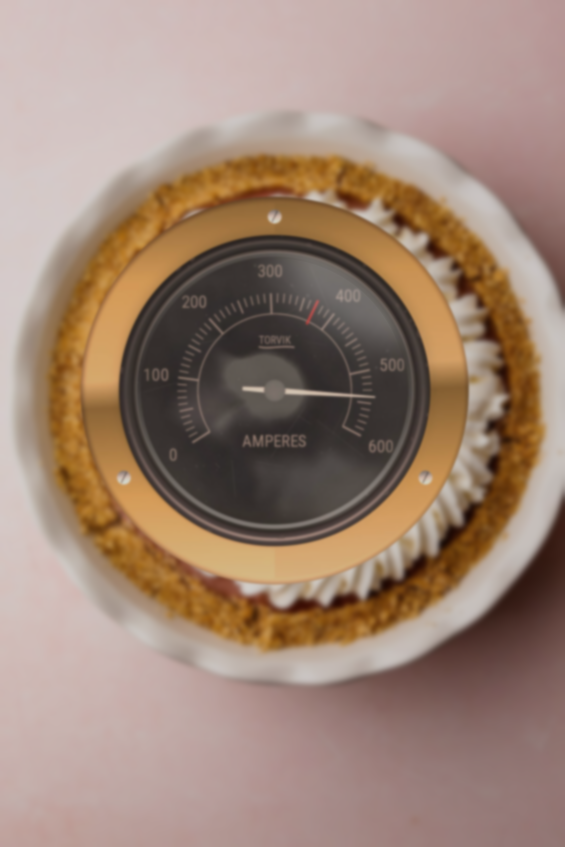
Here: 540 A
